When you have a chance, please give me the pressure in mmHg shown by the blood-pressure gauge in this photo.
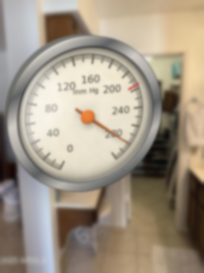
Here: 280 mmHg
